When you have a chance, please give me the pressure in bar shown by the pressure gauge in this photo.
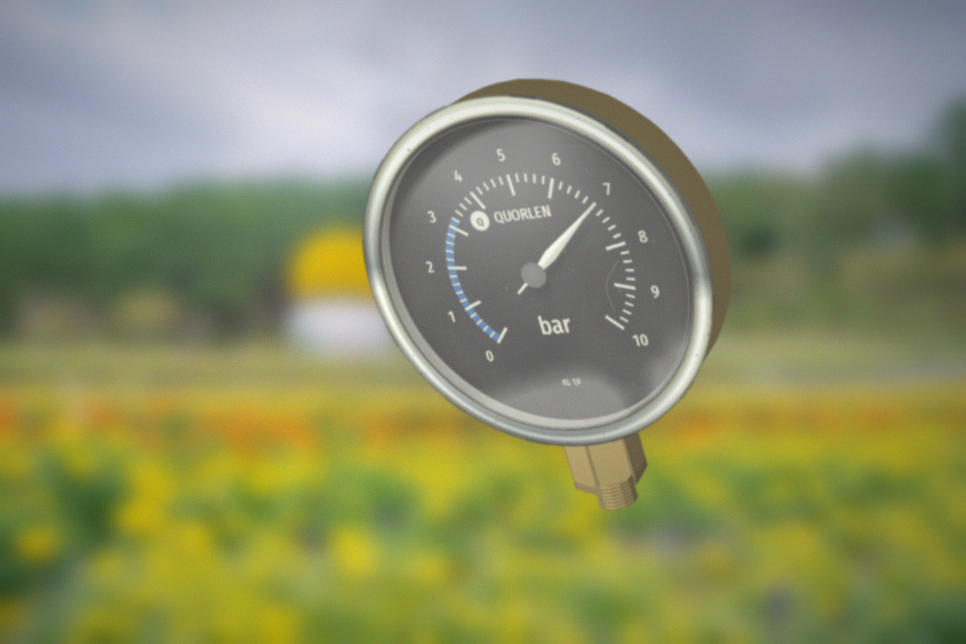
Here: 7 bar
